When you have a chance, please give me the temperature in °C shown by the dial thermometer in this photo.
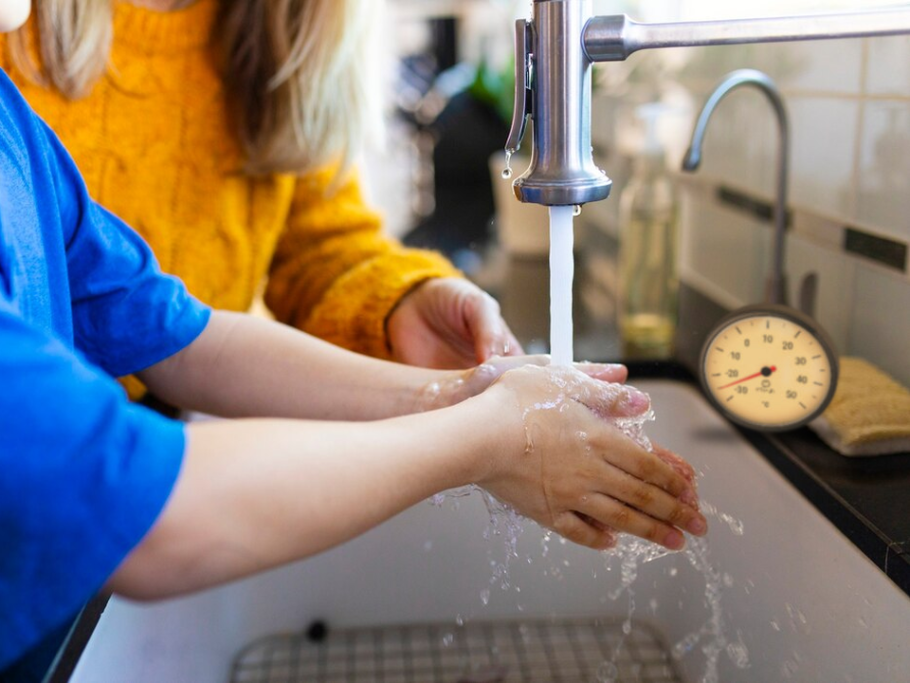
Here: -25 °C
